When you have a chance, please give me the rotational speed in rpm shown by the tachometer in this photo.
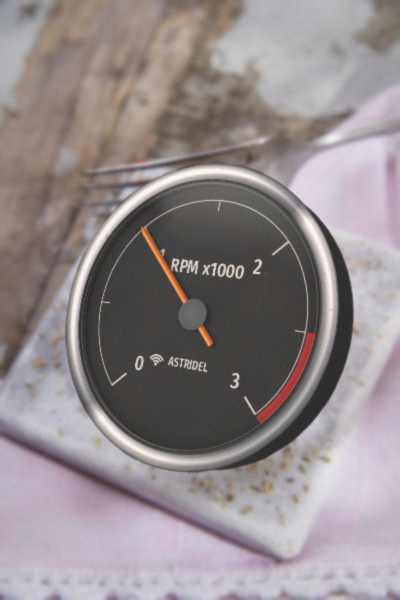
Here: 1000 rpm
